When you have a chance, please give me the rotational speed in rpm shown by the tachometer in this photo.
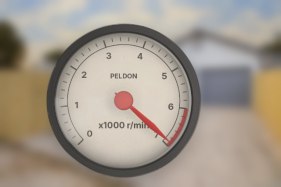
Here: 6900 rpm
